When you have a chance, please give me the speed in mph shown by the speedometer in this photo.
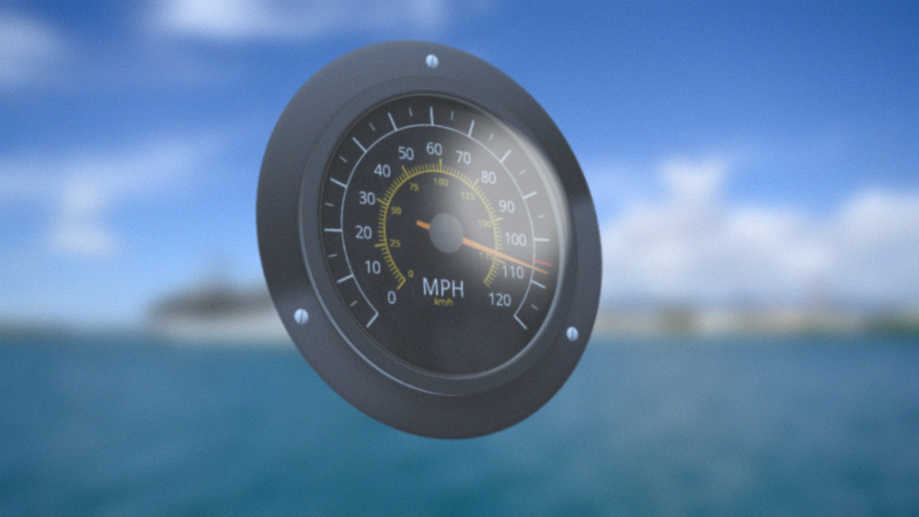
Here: 107.5 mph
